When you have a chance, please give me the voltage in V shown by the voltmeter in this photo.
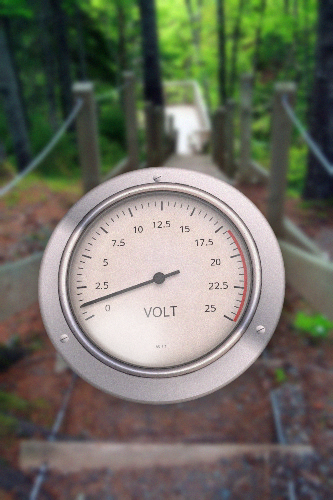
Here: 1 V
